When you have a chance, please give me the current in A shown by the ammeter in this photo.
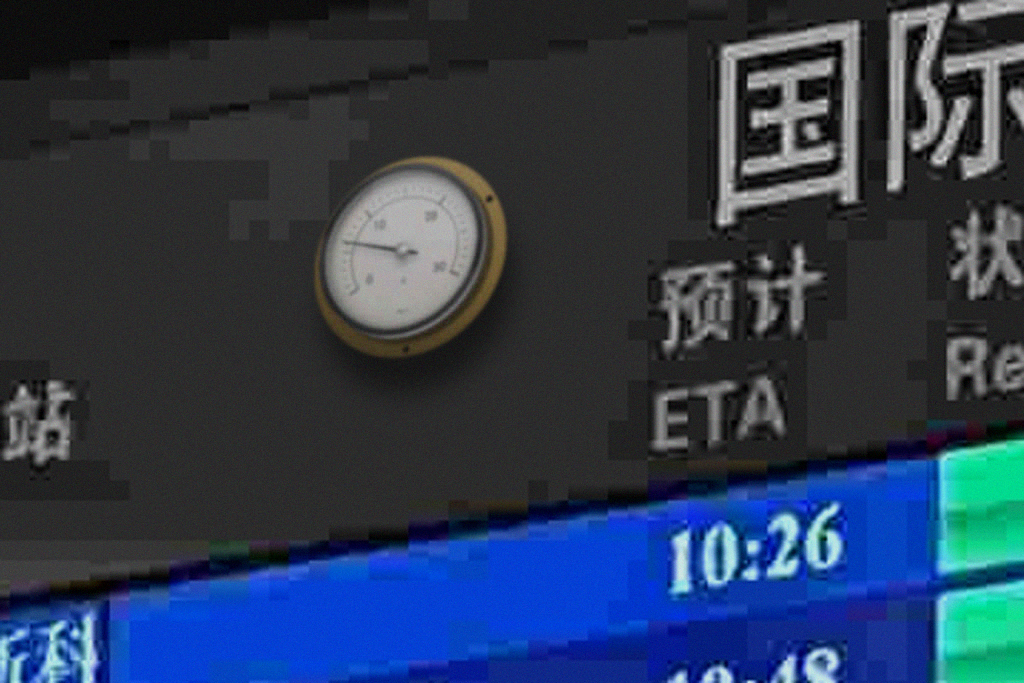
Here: 6 A
